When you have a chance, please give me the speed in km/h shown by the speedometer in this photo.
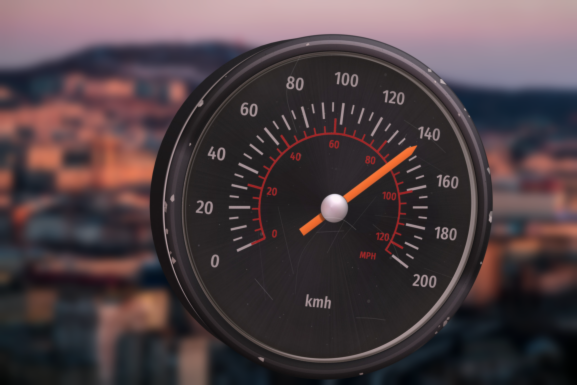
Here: 140 km/h
